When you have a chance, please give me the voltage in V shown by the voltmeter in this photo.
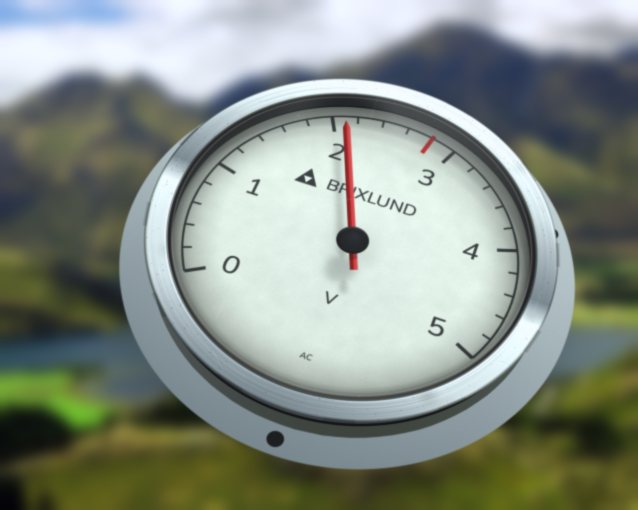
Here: 2.1 V
